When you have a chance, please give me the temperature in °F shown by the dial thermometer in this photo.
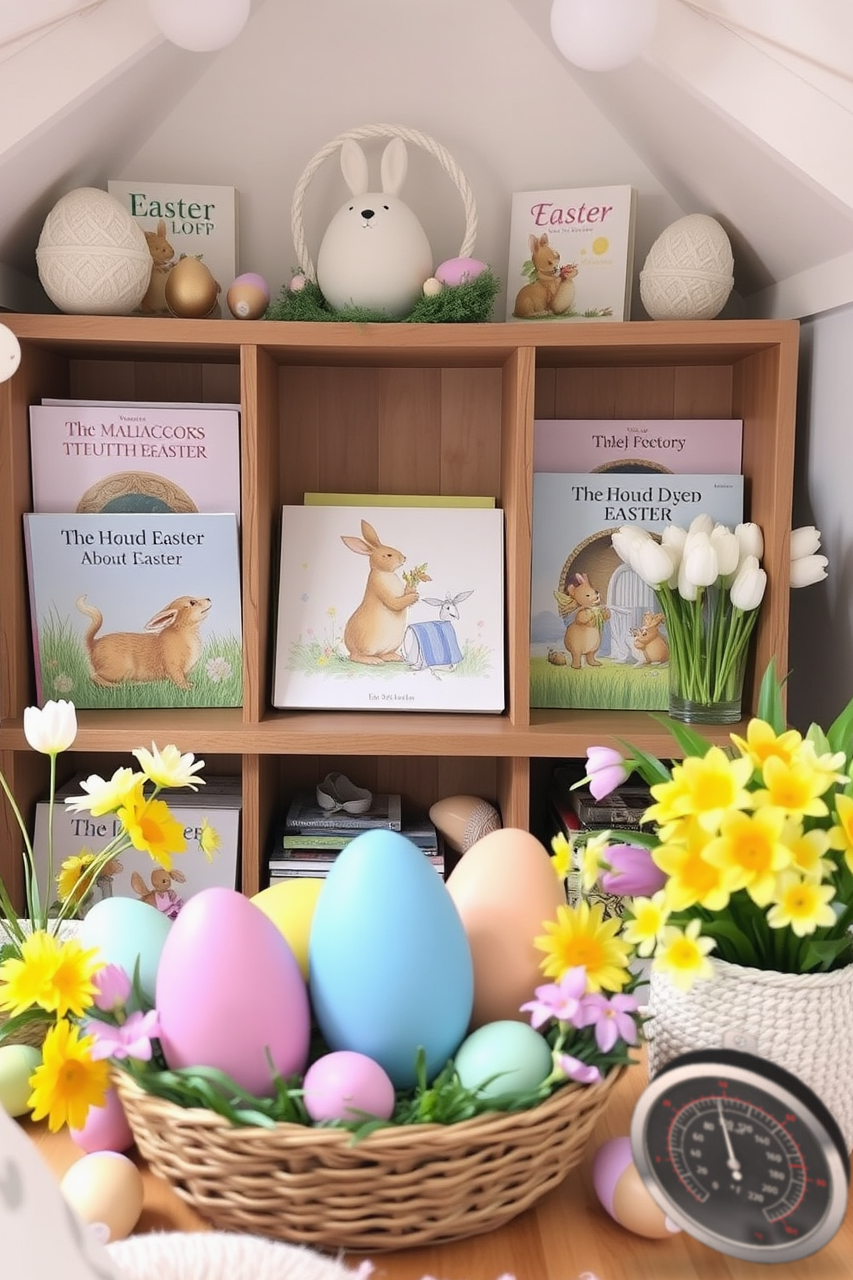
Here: 100 °F
